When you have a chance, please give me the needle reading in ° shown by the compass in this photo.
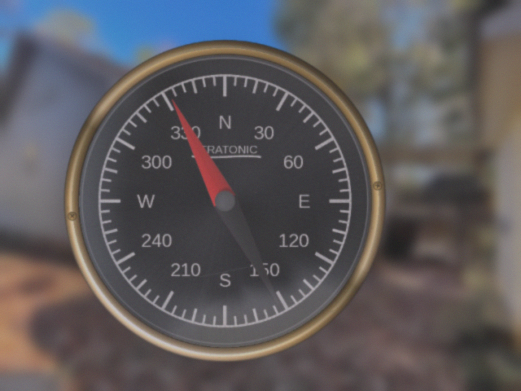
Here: 332.5 °
